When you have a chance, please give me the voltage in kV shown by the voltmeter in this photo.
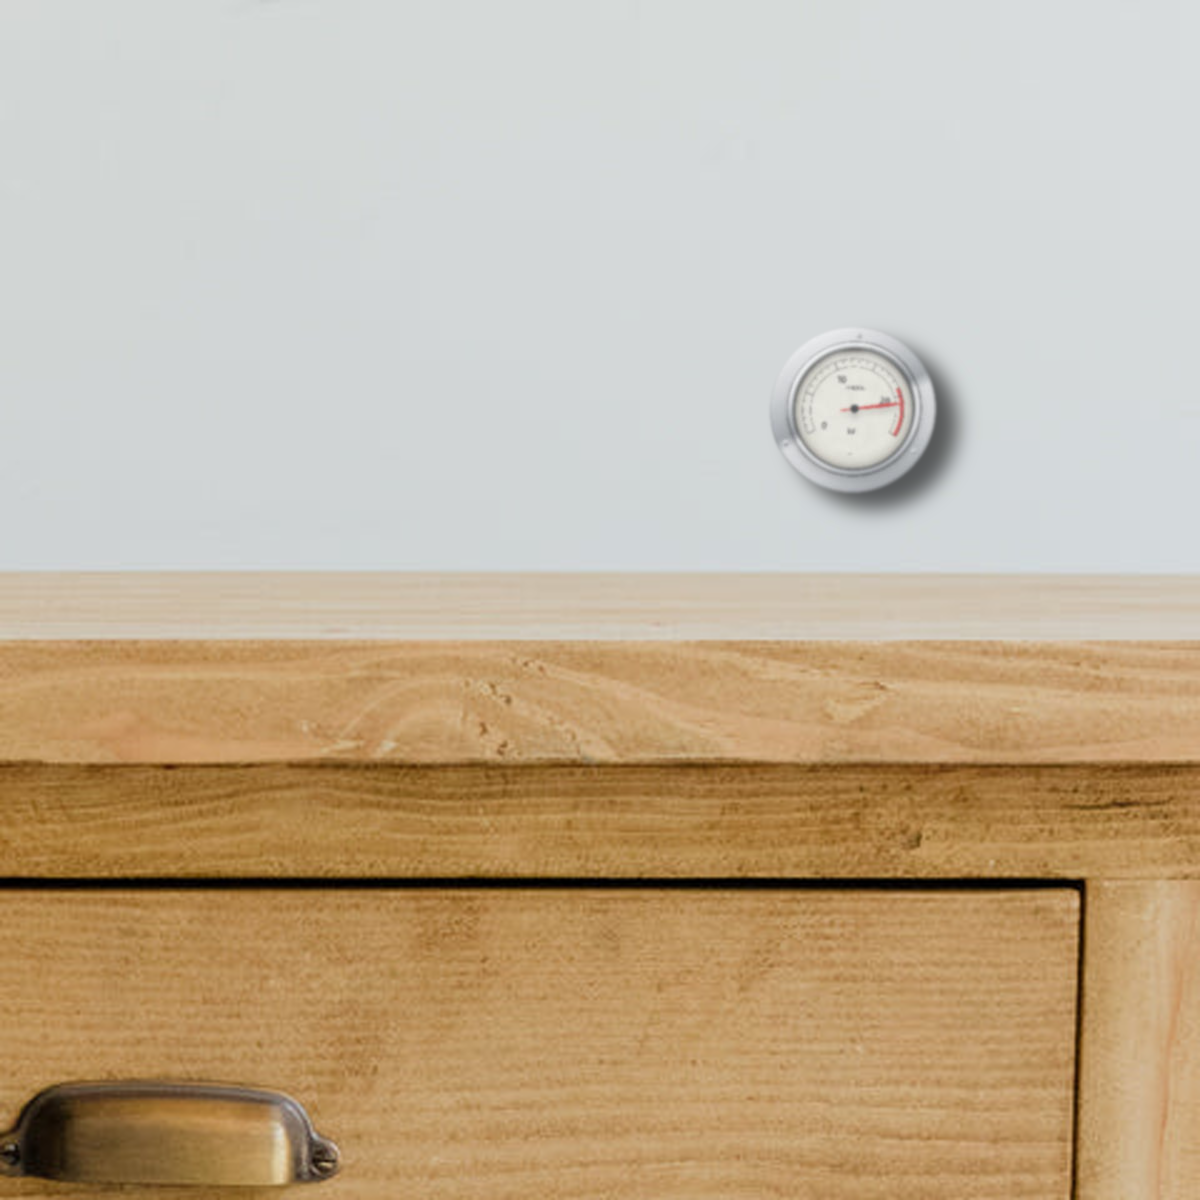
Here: 21 kV
